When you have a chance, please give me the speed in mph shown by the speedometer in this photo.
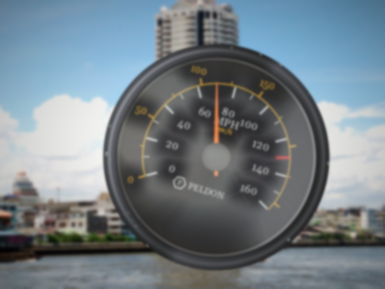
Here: 70 mph
